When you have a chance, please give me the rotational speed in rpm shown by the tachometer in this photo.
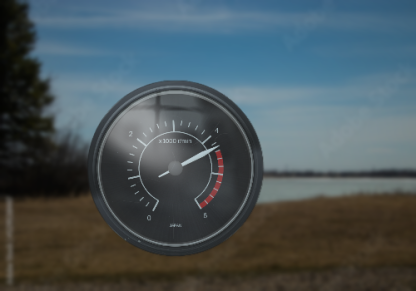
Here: 4300 rpm
